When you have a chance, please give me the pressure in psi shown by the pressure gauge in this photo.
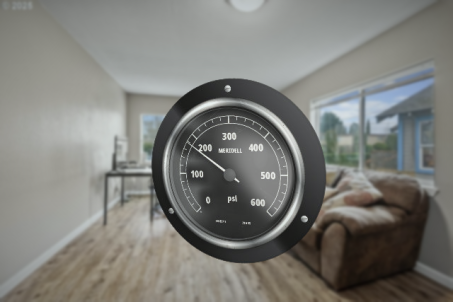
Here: 180 psi
